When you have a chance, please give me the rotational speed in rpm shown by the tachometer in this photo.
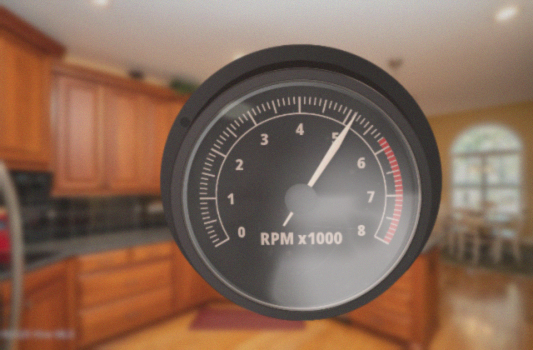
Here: 5100 rpm
